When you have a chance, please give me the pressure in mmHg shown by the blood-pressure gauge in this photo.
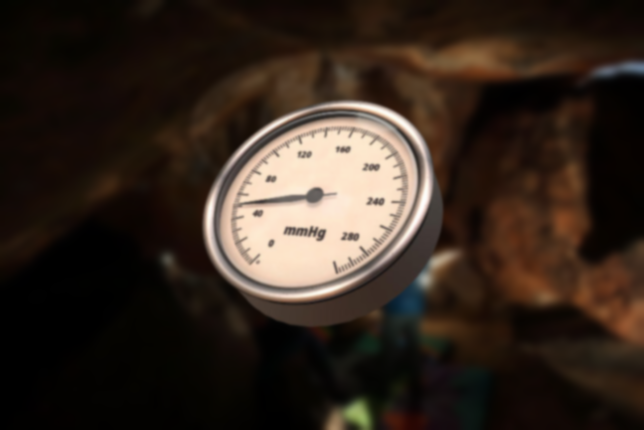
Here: 50 mmHg
